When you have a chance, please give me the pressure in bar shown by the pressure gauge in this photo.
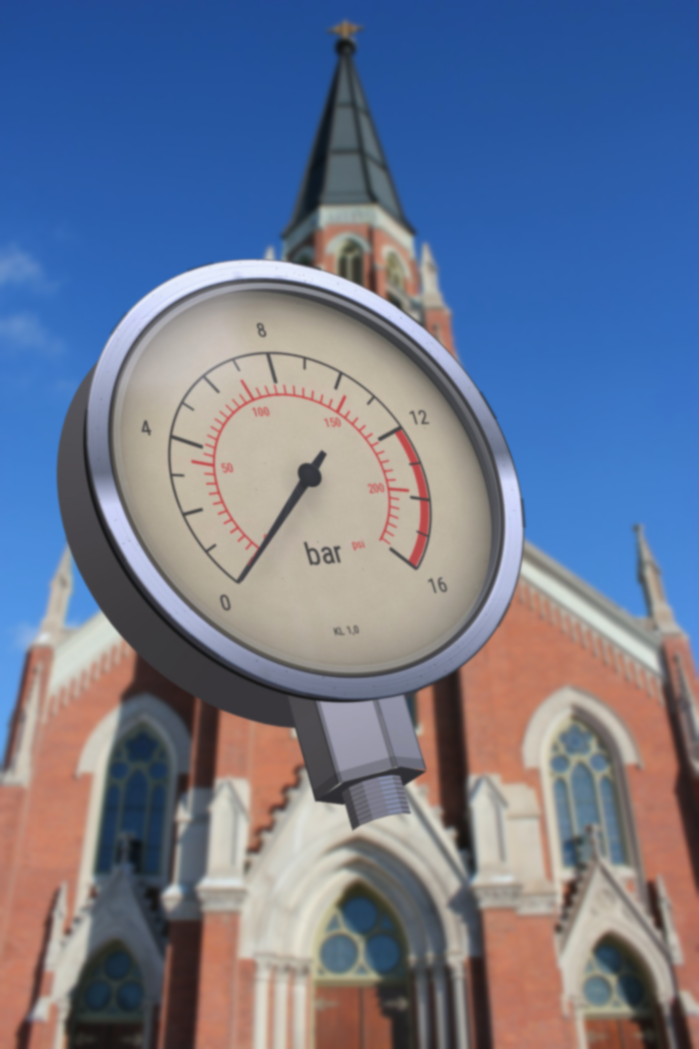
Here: 0 bar
